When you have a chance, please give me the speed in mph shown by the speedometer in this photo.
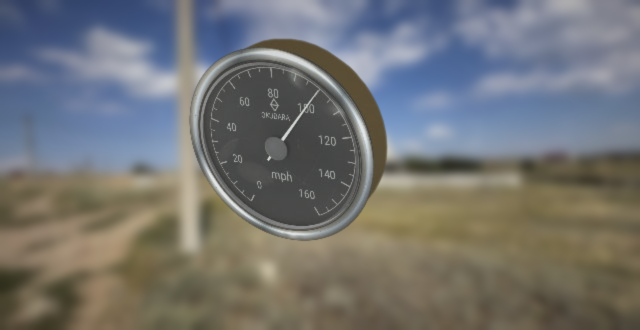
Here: 100 mph
